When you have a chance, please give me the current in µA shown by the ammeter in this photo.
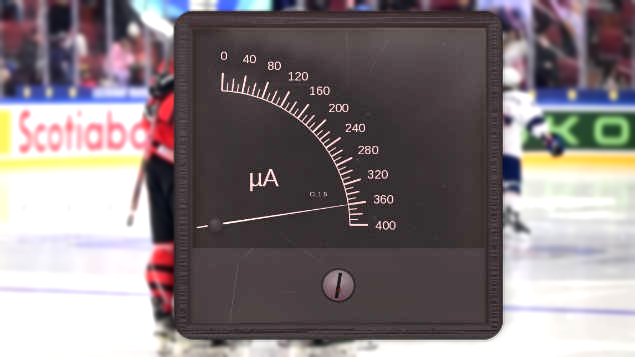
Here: 360 µA
